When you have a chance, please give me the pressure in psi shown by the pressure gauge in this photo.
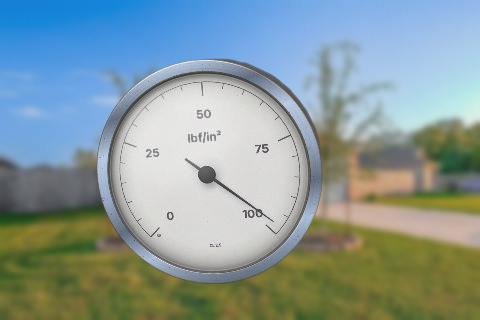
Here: 97.5 psi
